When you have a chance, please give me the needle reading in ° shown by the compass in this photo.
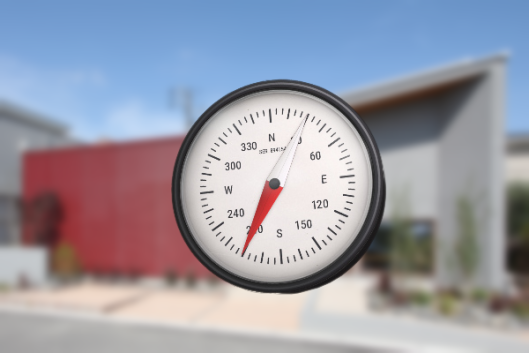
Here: 210 °
